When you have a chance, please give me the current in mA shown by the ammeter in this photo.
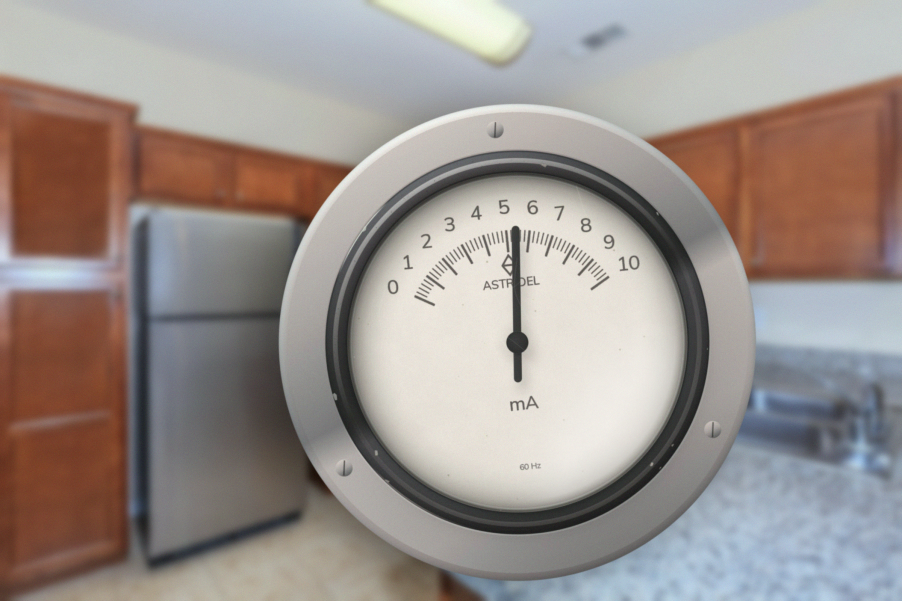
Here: 5.4 mA
